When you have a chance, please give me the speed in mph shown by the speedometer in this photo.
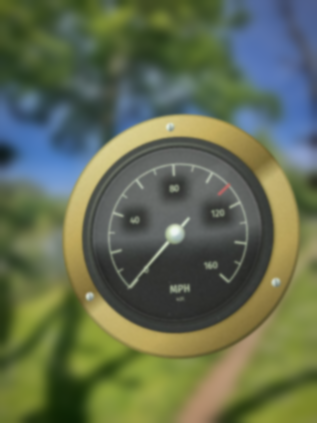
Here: 0 mph
